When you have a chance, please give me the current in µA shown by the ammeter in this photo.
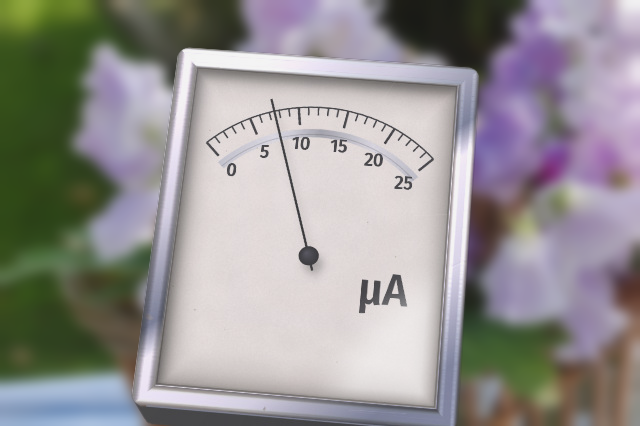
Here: 7.5 µA
